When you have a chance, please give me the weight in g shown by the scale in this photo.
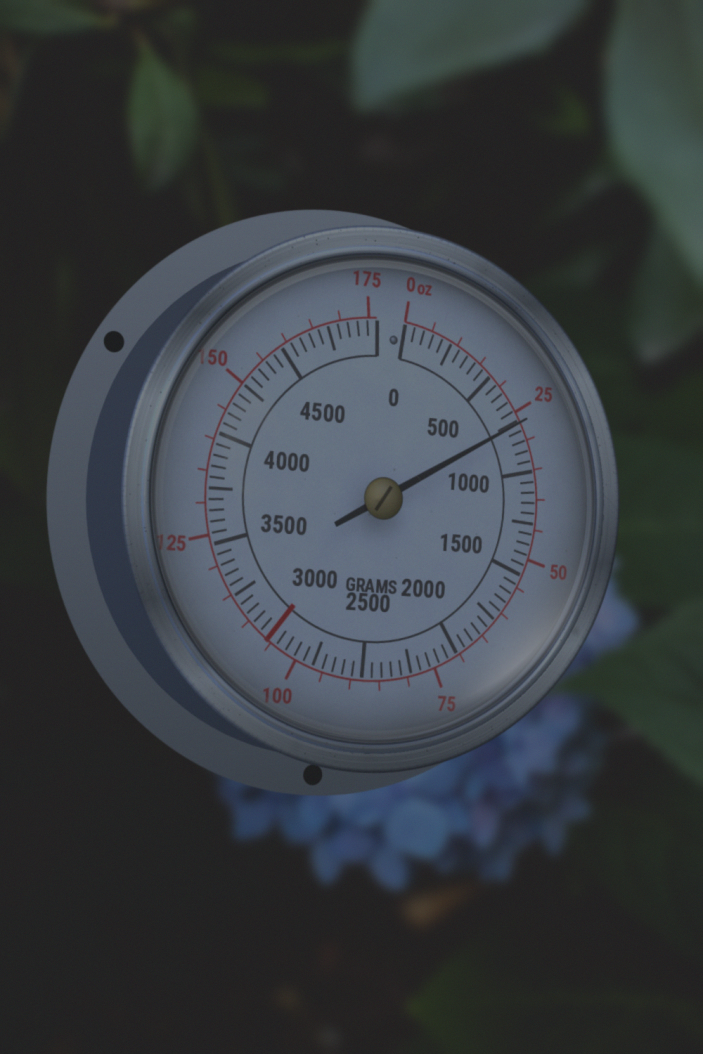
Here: 750 g
